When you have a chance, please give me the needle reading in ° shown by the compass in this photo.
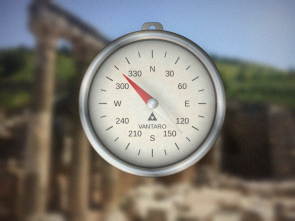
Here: 315 °
